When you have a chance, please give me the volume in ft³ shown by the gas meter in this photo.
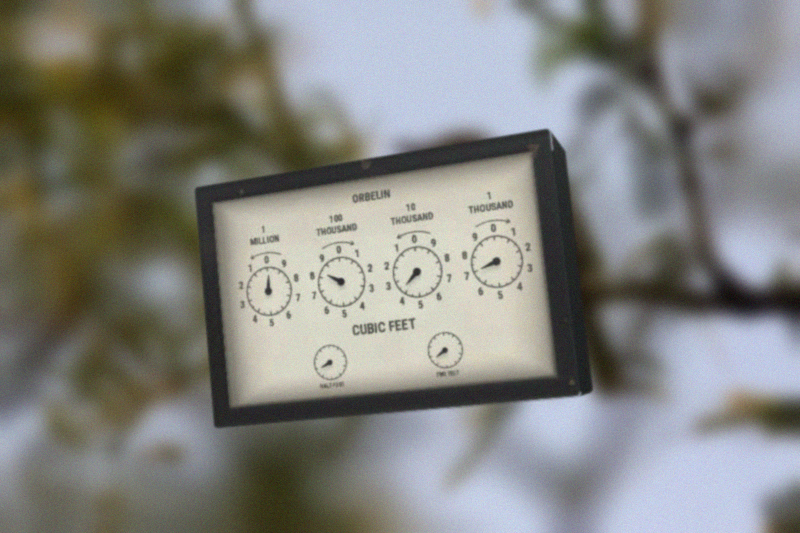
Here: 983700 ft³
